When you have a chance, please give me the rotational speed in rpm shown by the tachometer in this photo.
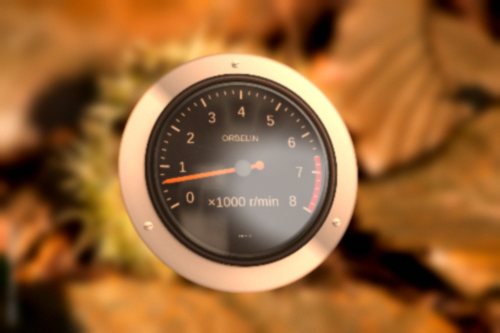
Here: 600 rpm
